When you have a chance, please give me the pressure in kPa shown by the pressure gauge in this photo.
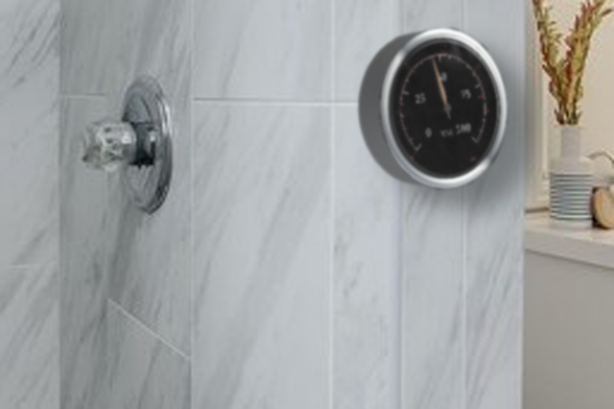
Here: 45 kPa
